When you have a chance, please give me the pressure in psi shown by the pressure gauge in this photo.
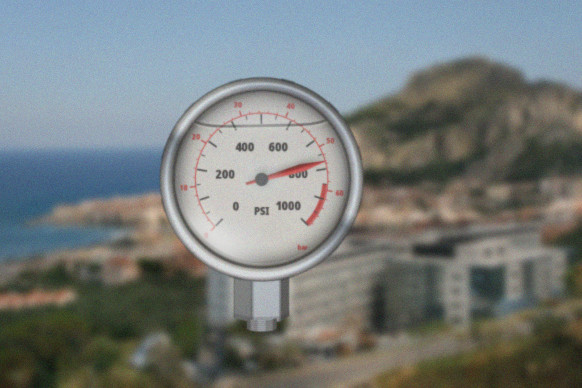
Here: 775 psi
